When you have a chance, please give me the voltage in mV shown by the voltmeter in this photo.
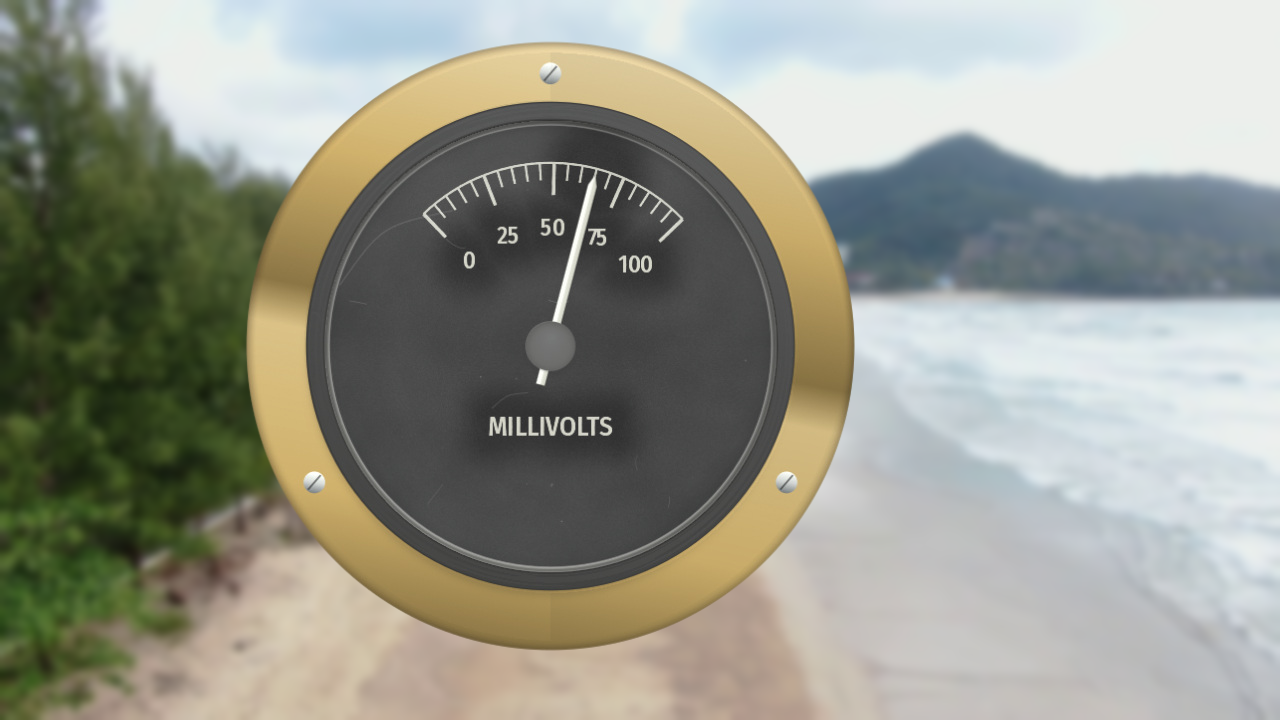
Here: 65 mV
